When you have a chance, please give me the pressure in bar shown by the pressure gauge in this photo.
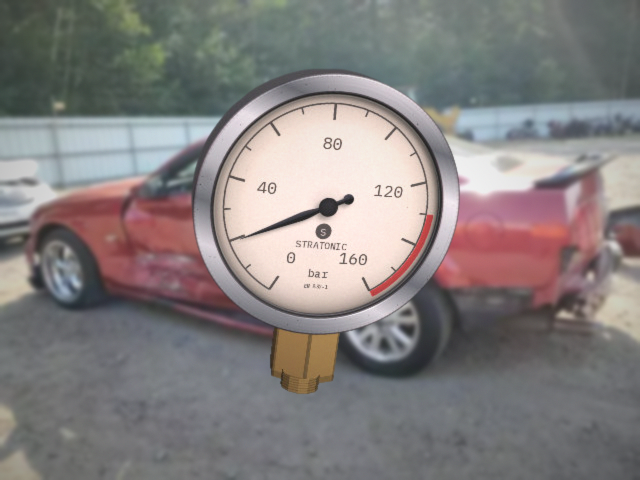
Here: 20 bar
